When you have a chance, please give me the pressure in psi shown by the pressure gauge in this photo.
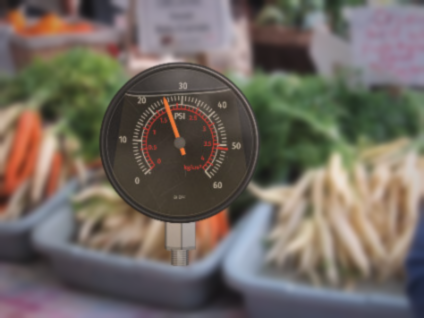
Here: 25 psi
